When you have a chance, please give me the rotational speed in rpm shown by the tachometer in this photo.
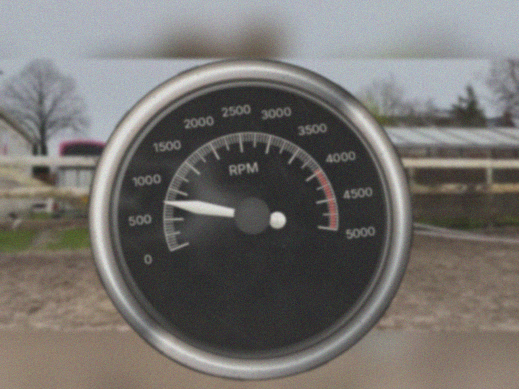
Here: 750 rpm
